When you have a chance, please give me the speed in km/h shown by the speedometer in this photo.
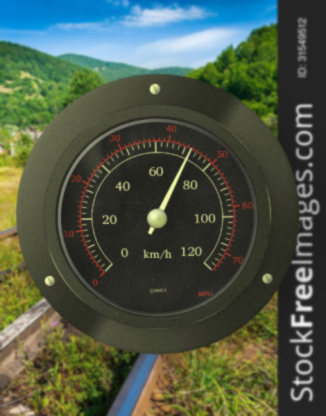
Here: 72 km/h
